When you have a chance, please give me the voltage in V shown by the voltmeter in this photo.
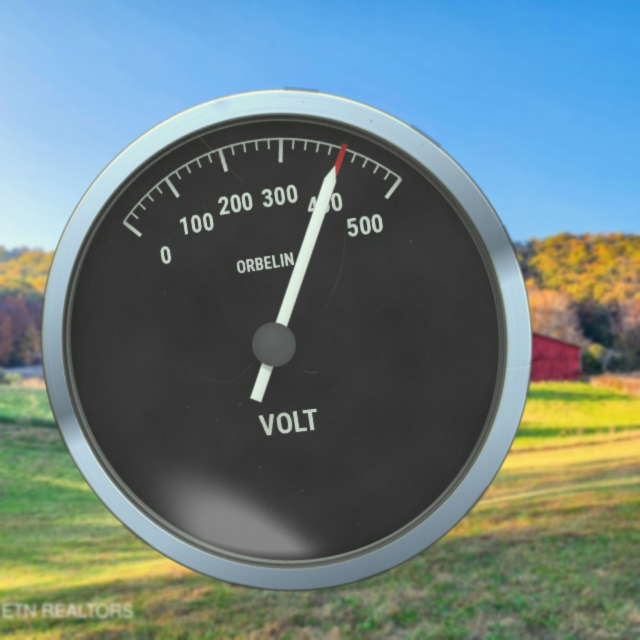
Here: 400 V
